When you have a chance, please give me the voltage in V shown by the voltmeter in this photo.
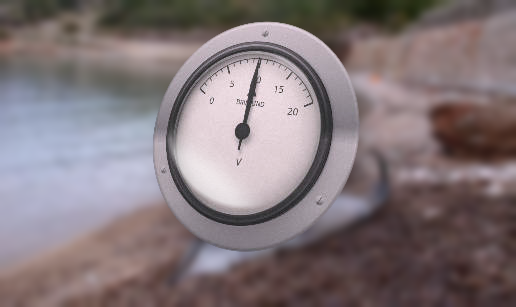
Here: 10 V
